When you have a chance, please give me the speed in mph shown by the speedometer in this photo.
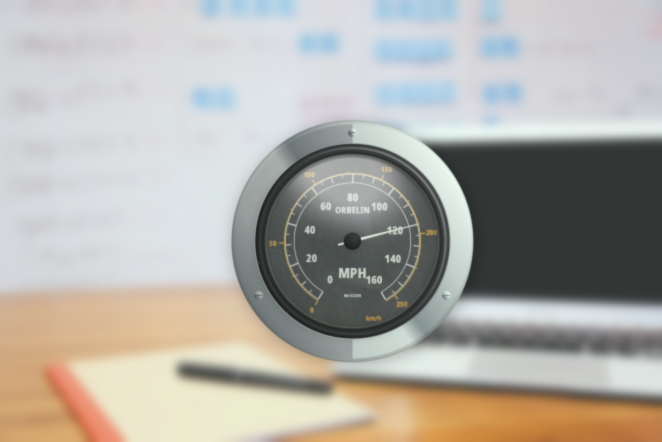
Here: 120 mph
